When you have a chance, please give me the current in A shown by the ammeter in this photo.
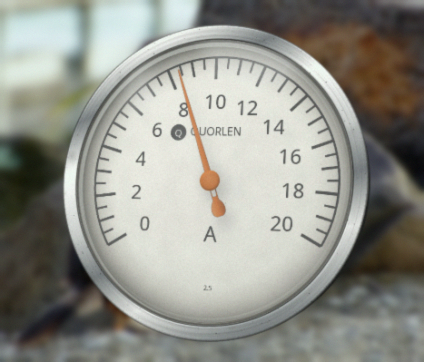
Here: 8.5 A
